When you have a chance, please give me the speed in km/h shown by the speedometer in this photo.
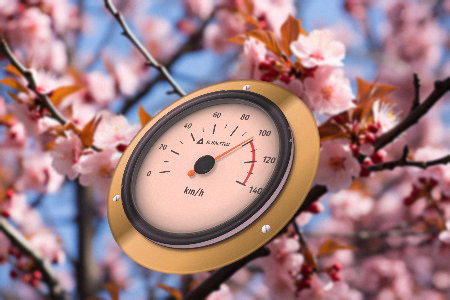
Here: 100 km/h
